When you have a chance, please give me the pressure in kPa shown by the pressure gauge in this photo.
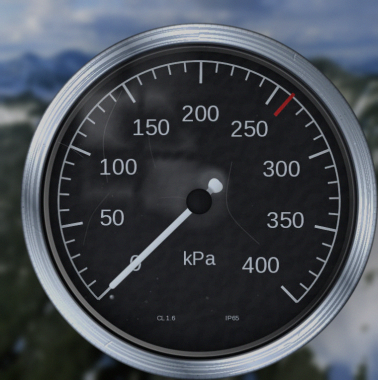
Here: 0 kPa
